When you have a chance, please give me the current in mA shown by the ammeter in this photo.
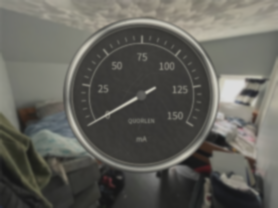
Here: 0 mA
